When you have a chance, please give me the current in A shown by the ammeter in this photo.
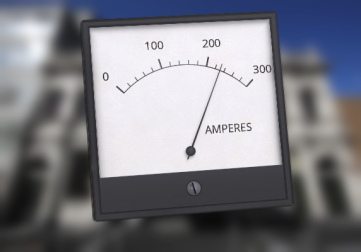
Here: 230 A
